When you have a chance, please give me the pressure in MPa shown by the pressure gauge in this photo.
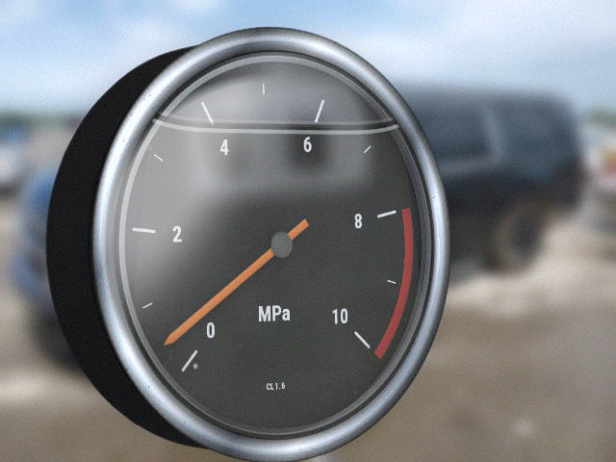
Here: 0.5 MPa
